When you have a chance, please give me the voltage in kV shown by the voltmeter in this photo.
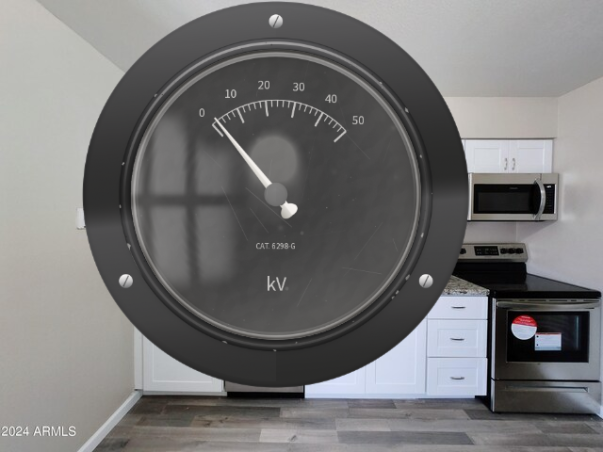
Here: 2 kV
